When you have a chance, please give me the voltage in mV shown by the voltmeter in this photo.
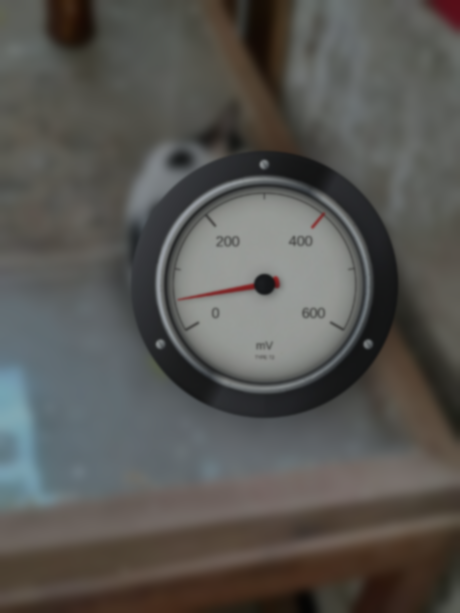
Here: 50 mV
